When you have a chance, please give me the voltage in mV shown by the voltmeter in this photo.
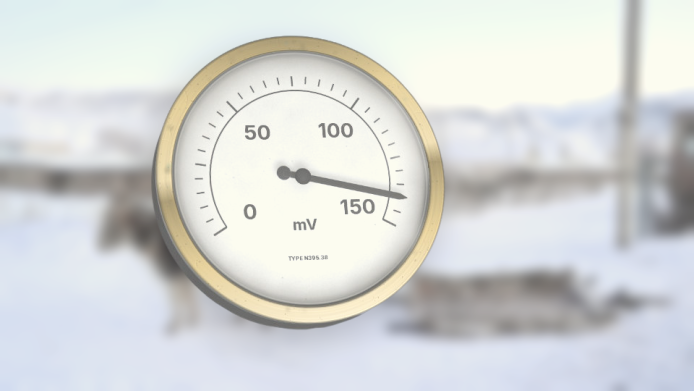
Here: 140 mV
